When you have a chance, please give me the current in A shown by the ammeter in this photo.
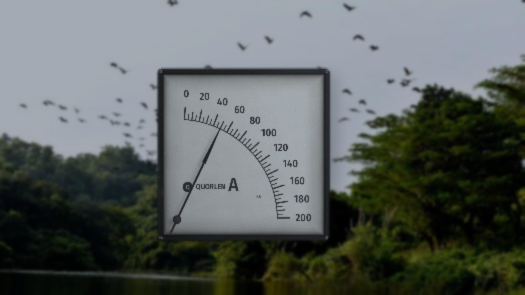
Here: 50 A
